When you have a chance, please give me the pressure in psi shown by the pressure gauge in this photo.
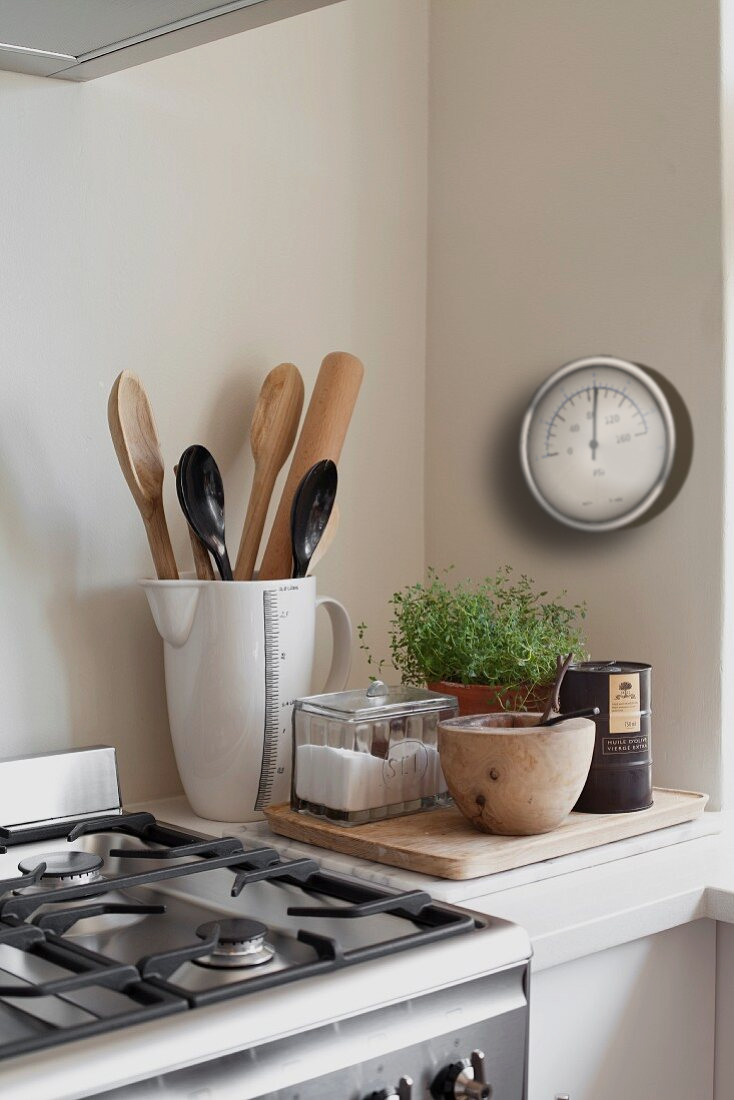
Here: 90 psi
